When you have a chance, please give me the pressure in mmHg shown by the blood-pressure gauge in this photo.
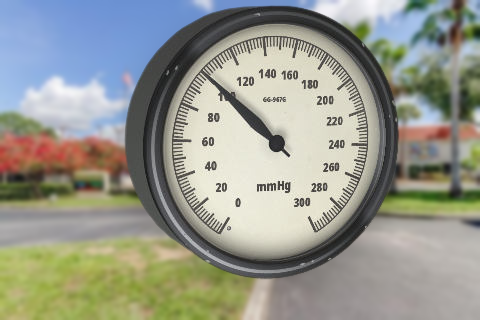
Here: 100 mmHg
